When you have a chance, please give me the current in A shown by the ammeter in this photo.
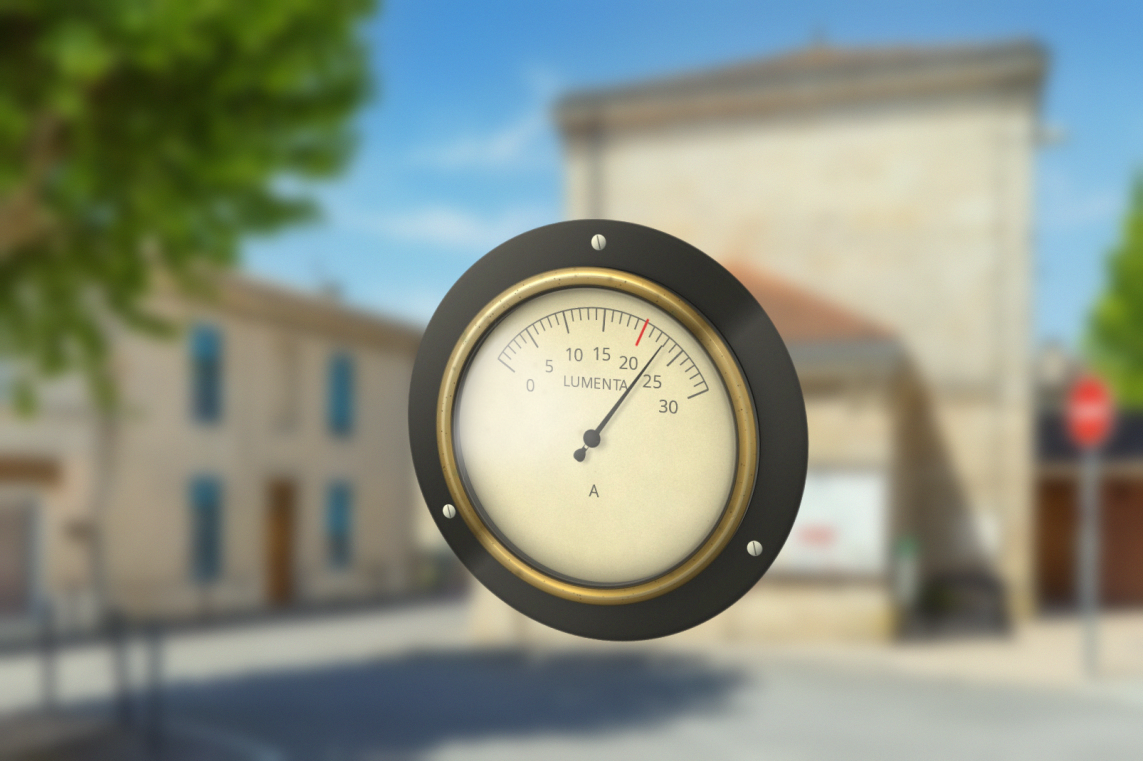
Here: 23 A
